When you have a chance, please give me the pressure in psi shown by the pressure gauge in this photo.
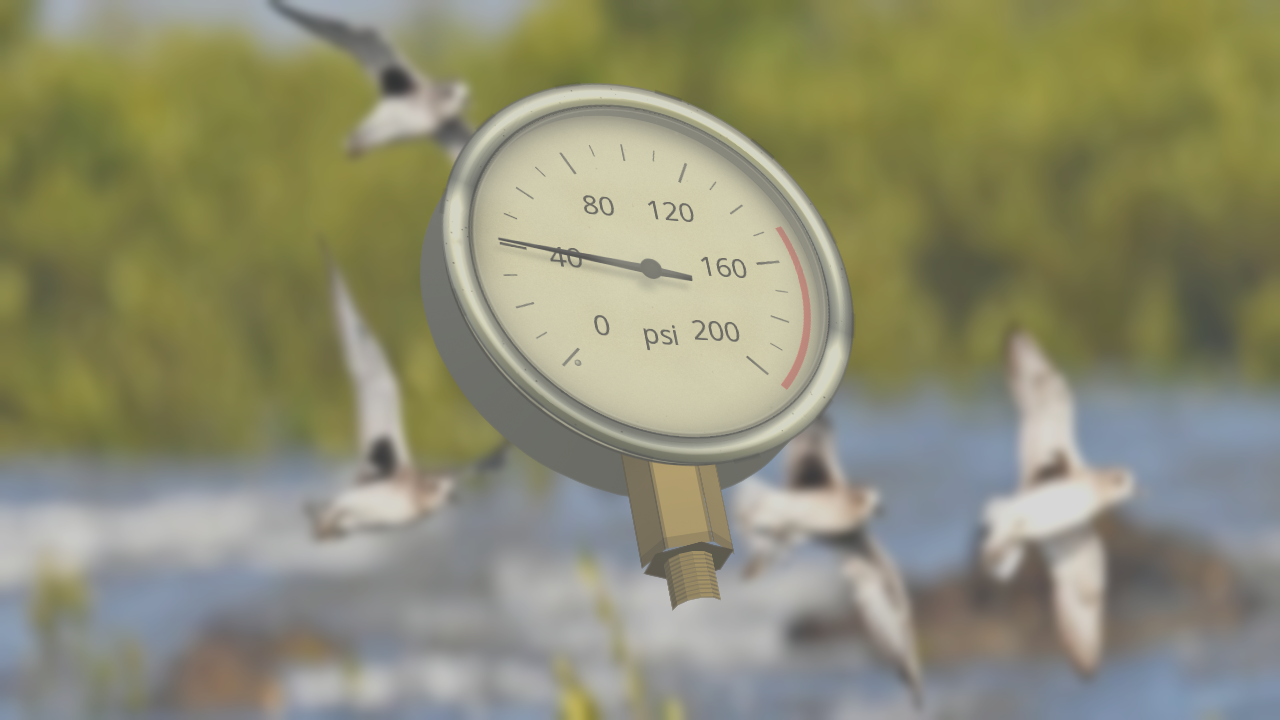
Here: 40 psi
